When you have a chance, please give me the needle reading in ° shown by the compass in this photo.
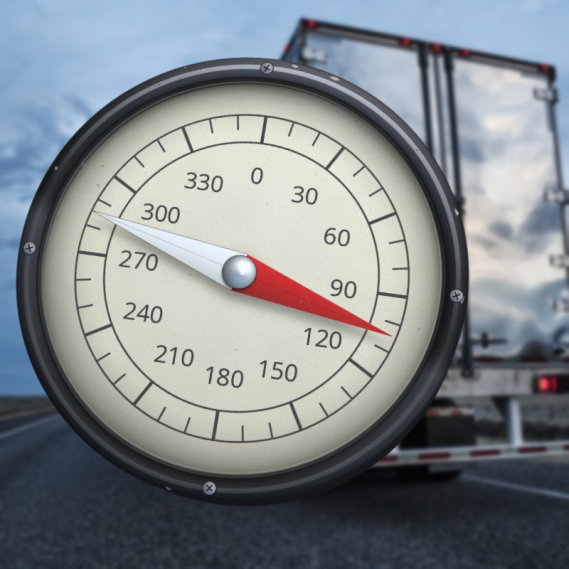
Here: 105 °
